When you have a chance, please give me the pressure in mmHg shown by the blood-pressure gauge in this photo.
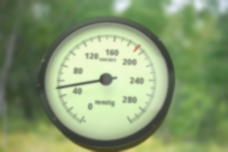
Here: 50 mmHg
